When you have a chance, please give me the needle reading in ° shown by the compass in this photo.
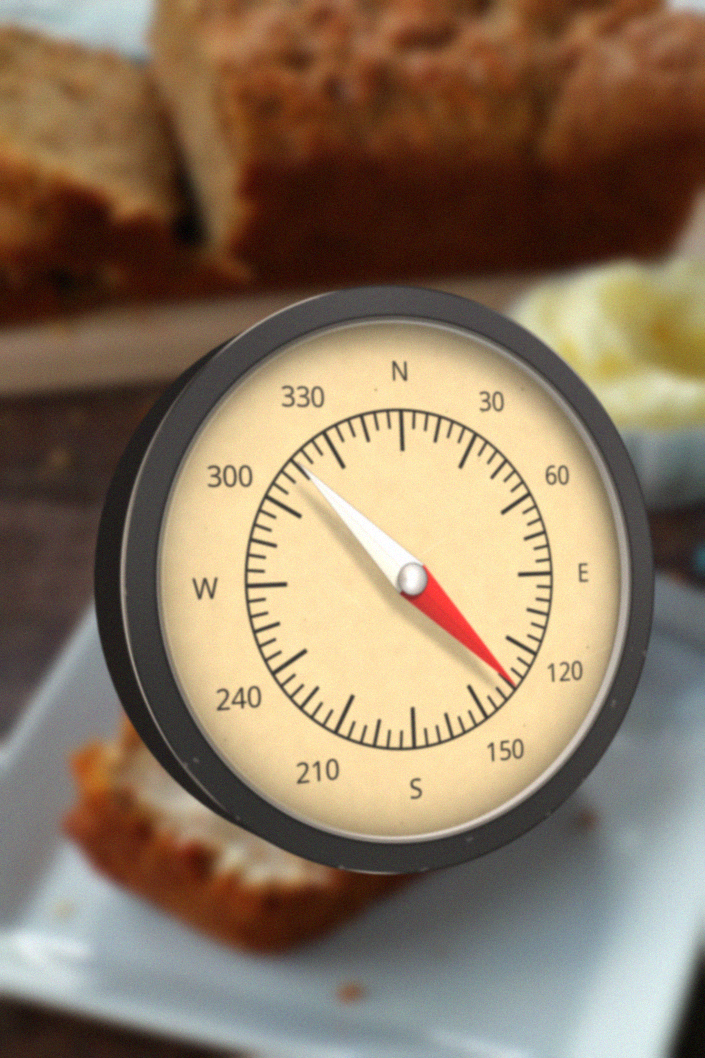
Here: 135 °
